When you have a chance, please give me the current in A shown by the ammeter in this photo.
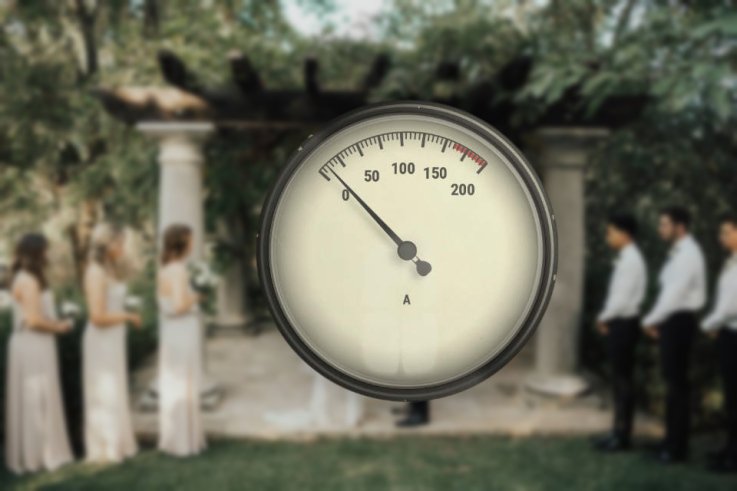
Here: 10 A
